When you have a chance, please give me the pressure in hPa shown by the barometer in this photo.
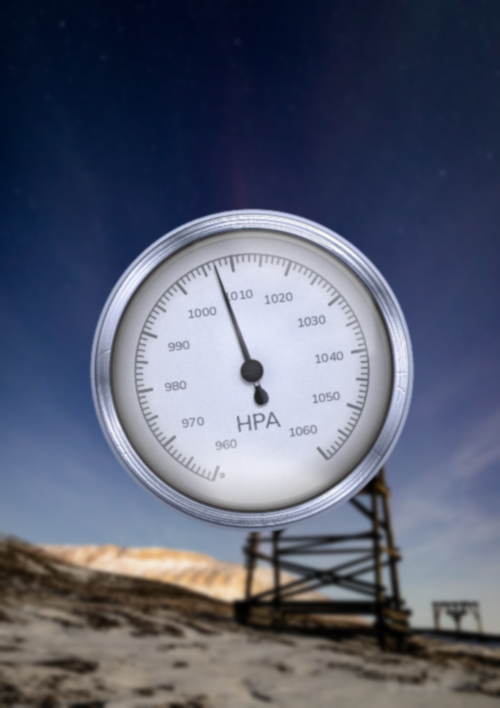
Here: 1007 hPa
